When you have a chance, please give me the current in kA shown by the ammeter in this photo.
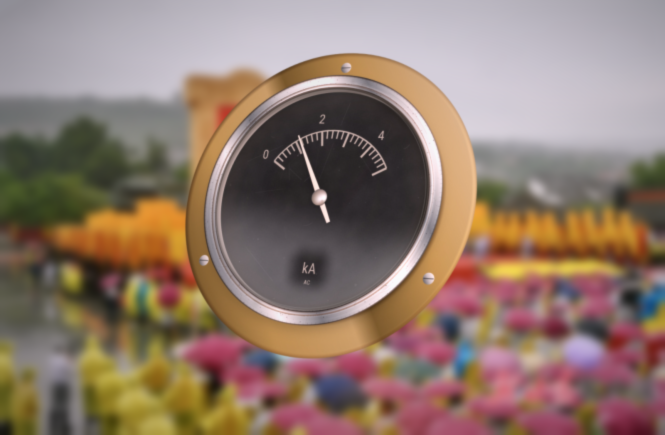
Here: 1.2 kA
